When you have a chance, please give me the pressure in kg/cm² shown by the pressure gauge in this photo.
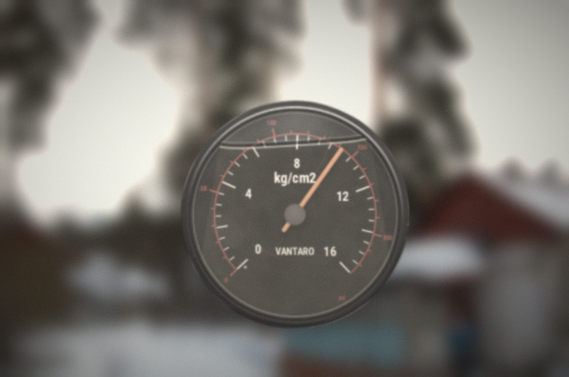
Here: 10 kg/cm²
